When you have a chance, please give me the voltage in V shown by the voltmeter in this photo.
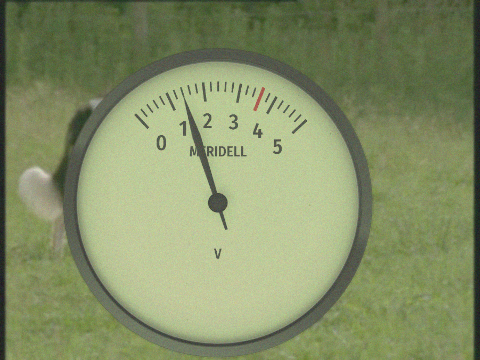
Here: 1.4 V
